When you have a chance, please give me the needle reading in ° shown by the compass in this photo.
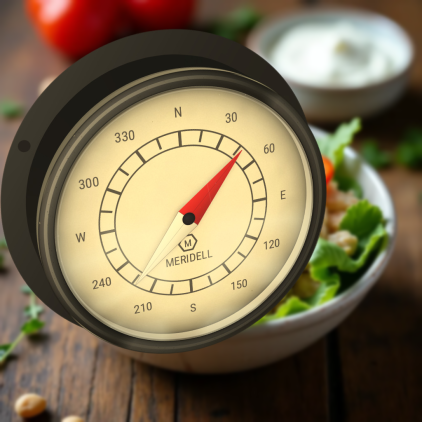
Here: 45 °
